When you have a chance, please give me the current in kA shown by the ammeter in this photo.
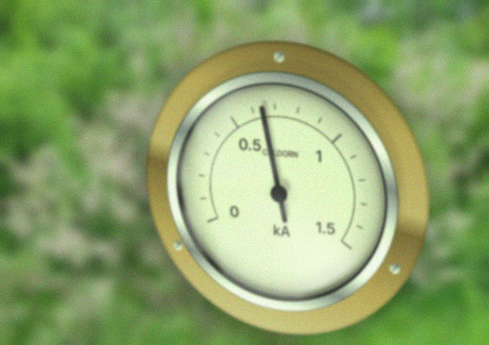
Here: 0.65 kA
